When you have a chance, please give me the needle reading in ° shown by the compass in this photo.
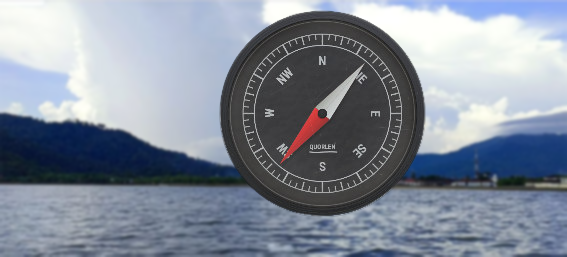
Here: 220 °
